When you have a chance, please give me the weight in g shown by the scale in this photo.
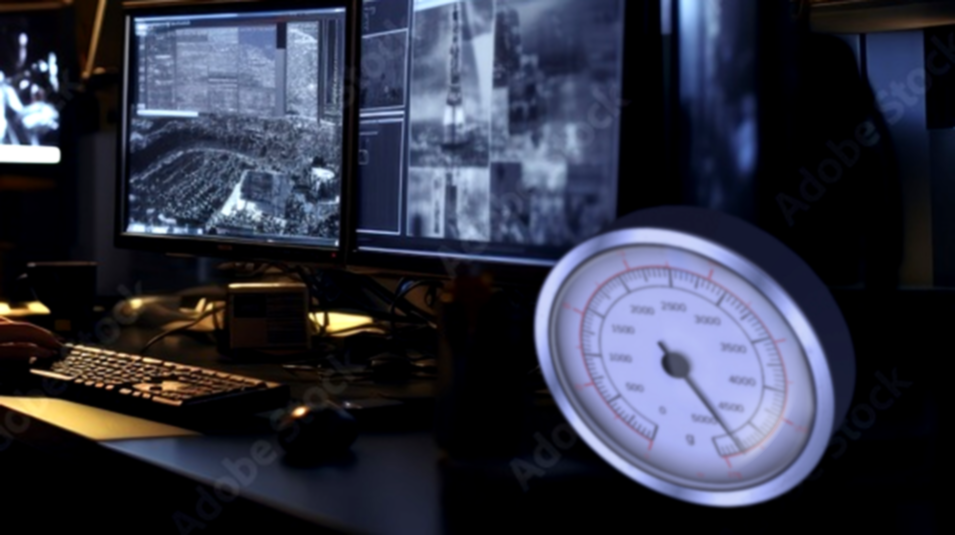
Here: 4750 g
